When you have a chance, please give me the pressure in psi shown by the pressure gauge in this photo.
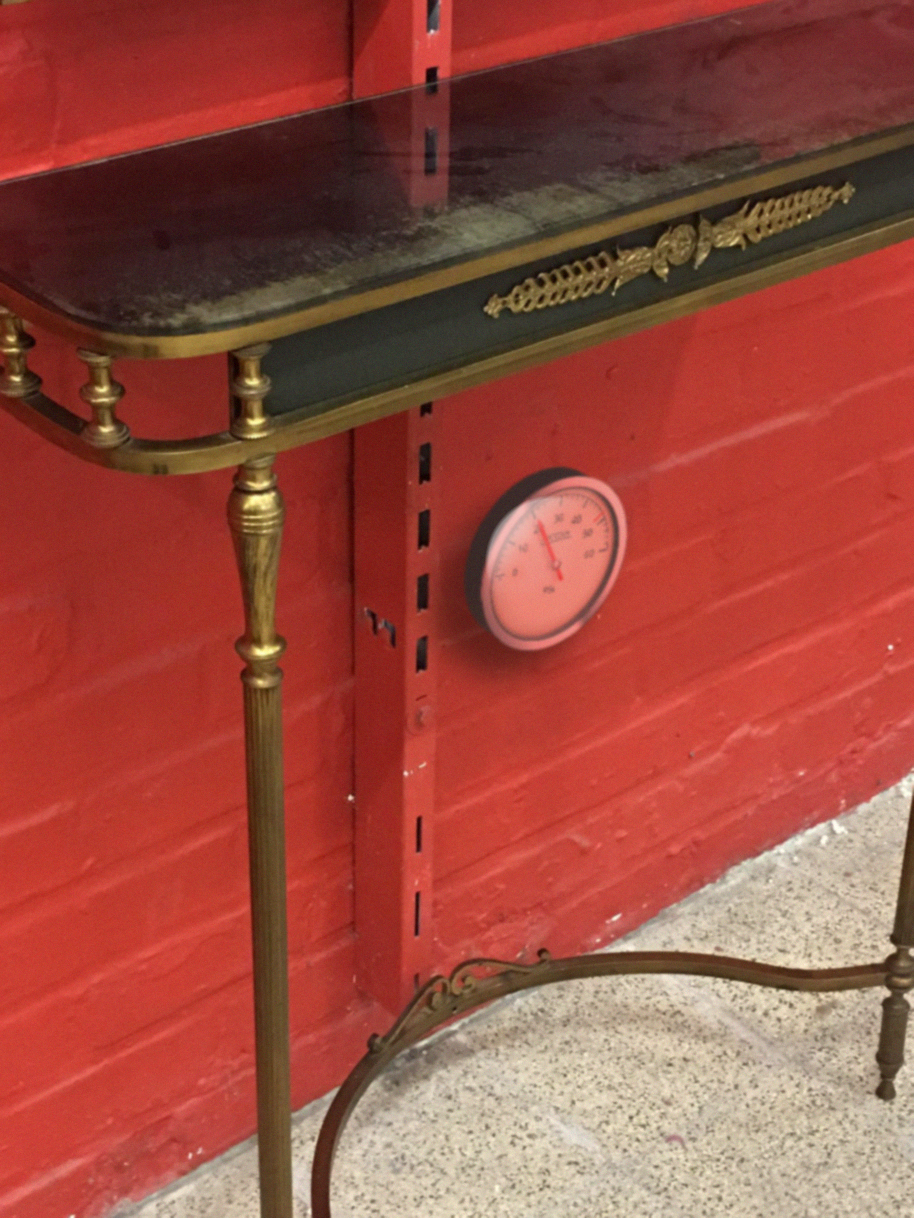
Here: 20 psi
